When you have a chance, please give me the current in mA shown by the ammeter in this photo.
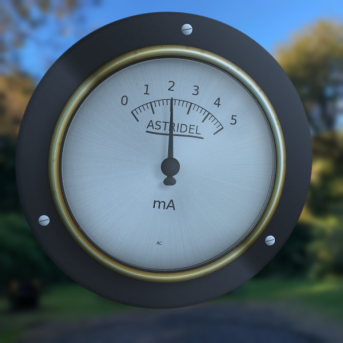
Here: 2 mA
